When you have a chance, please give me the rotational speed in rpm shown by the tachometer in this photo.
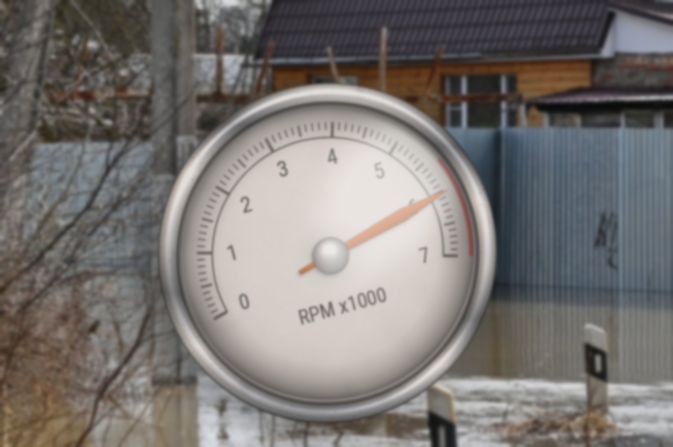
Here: 6000 rpm
